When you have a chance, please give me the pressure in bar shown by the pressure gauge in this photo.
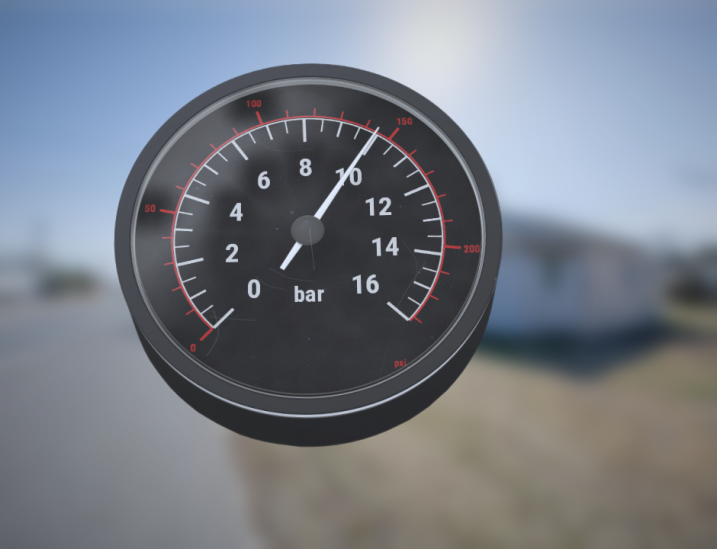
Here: 10 bar
